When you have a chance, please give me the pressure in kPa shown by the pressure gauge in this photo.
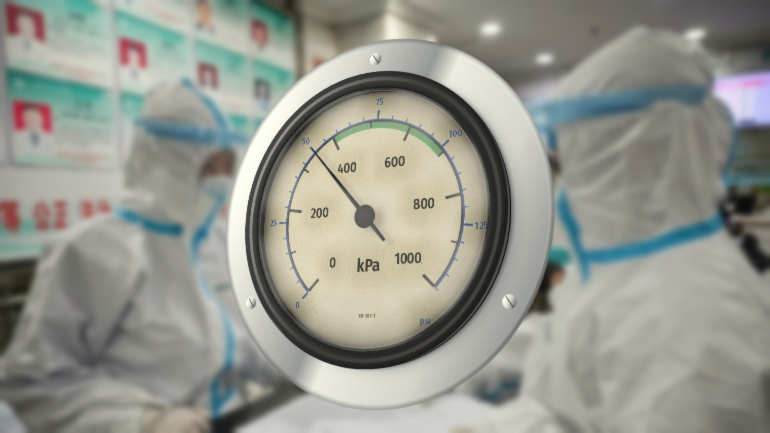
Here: 350 kPa
